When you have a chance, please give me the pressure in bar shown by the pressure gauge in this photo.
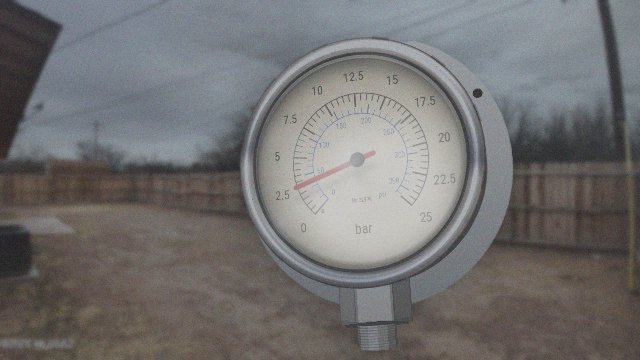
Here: 2.5 bar
